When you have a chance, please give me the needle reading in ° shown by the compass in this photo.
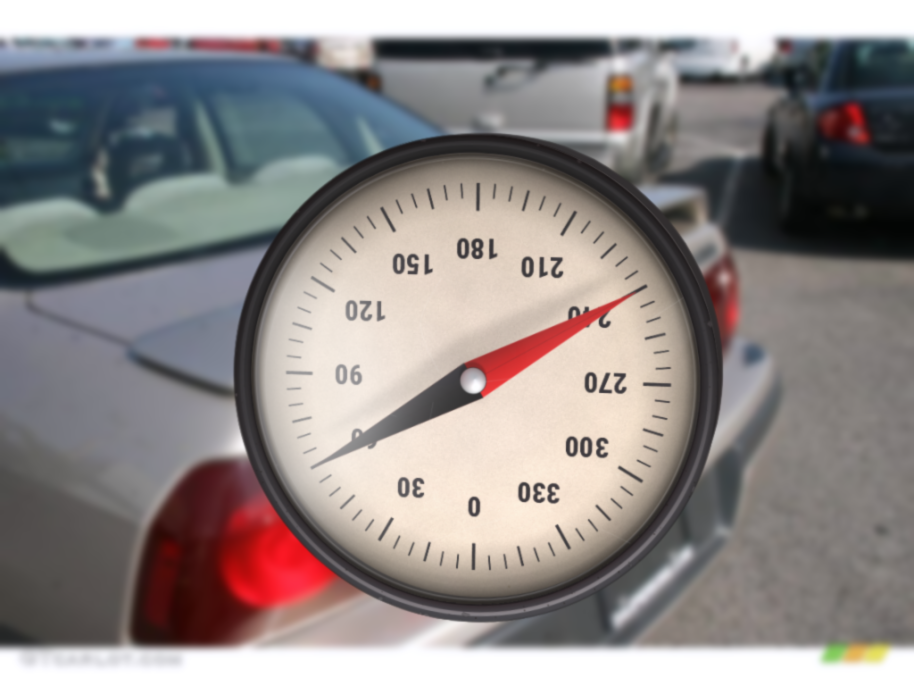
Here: 240 °
